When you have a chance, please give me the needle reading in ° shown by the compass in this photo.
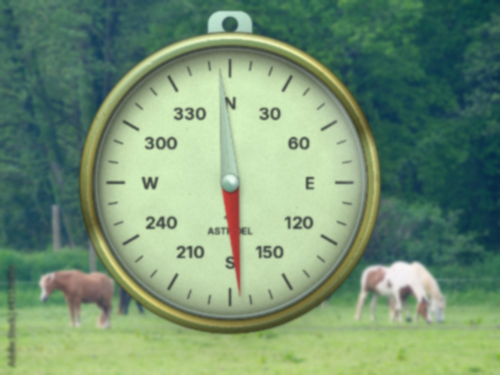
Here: 175 °
